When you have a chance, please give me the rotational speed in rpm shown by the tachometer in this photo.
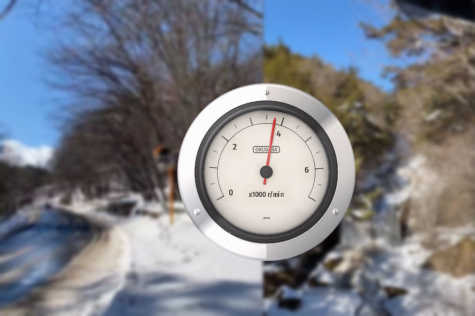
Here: 3750 rpm
